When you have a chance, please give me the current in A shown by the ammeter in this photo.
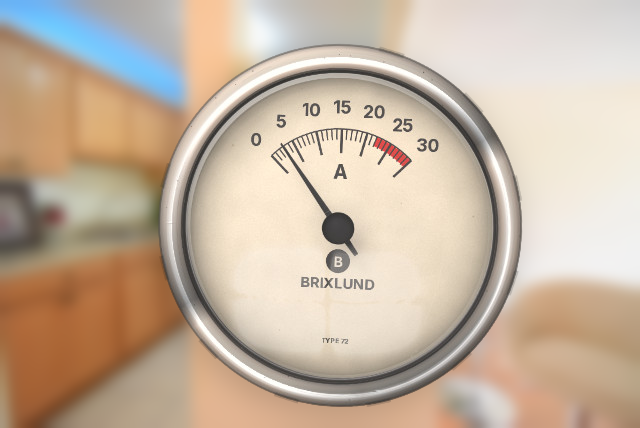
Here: 3 A
